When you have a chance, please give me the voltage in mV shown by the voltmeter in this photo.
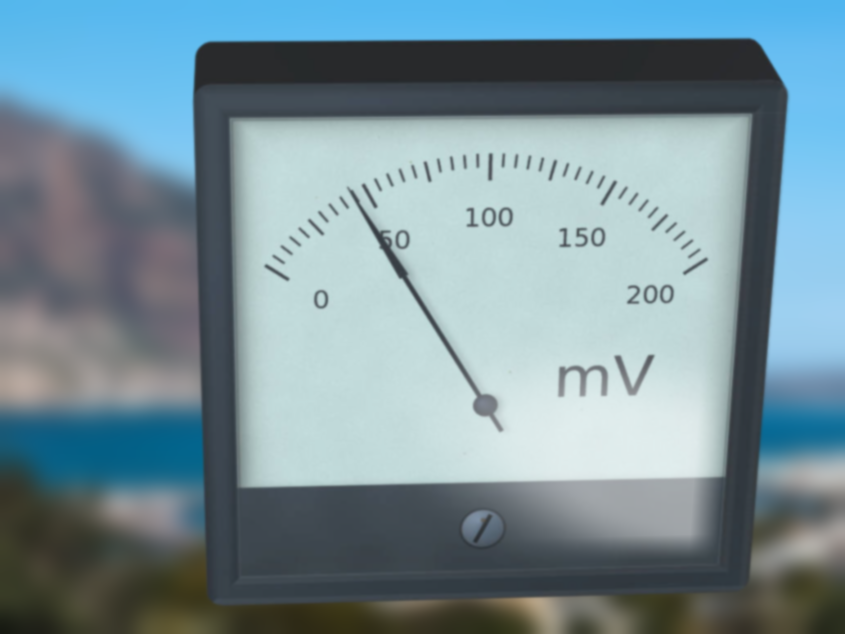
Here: 45 mV
